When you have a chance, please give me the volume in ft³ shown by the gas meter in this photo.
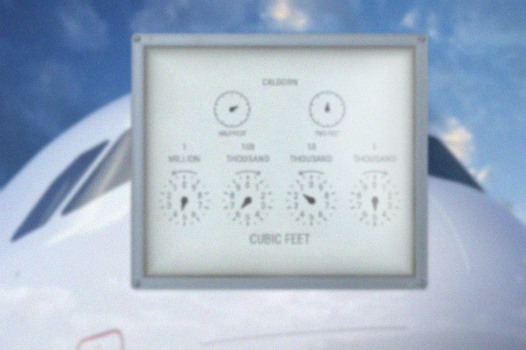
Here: 461500 ft³
